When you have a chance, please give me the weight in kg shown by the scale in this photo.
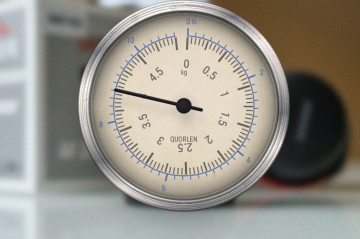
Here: 4 kg
